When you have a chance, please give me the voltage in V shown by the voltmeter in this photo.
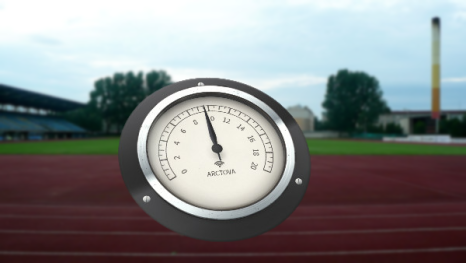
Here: 9.5 V
